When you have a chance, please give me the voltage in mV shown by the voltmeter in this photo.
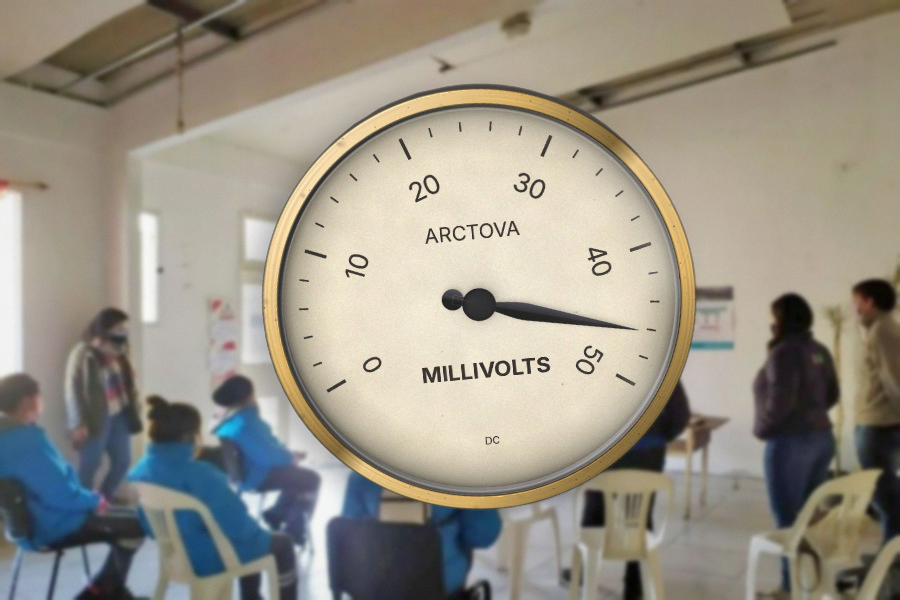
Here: 46 mV
